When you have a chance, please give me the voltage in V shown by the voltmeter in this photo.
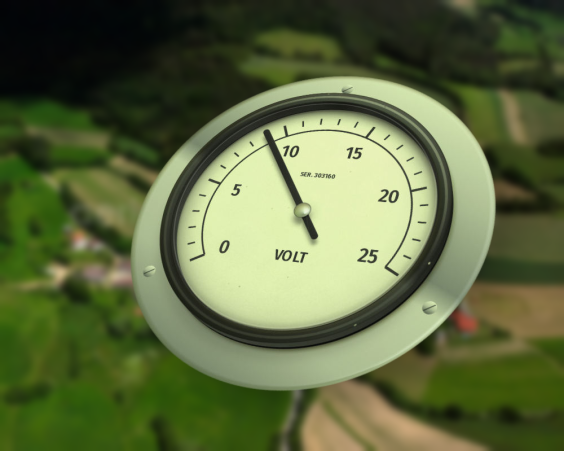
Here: 9 V
